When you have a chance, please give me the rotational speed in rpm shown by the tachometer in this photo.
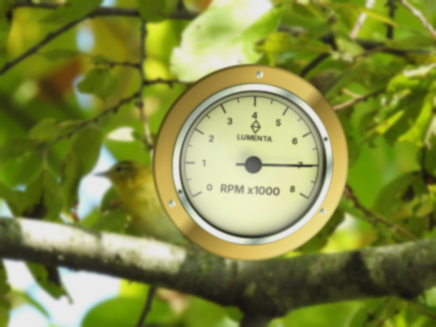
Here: 7000 rpm
